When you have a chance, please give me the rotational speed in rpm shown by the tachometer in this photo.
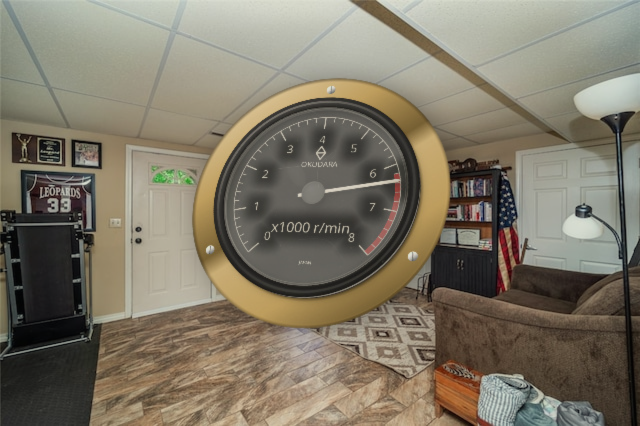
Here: 6400 rpm
